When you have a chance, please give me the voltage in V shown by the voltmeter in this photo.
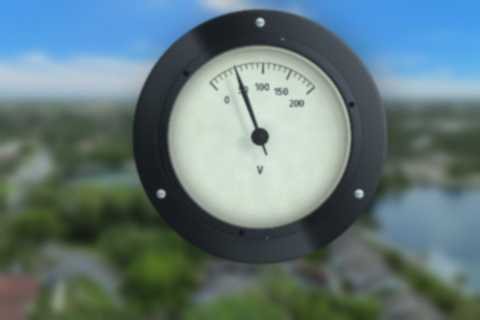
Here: 50 V
